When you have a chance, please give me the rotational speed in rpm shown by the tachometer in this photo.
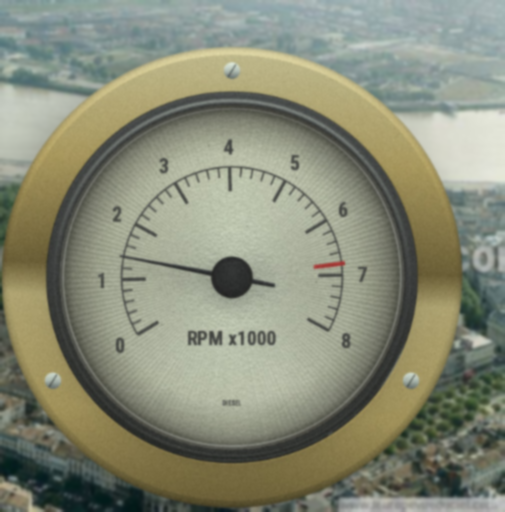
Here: 1400 rpm
